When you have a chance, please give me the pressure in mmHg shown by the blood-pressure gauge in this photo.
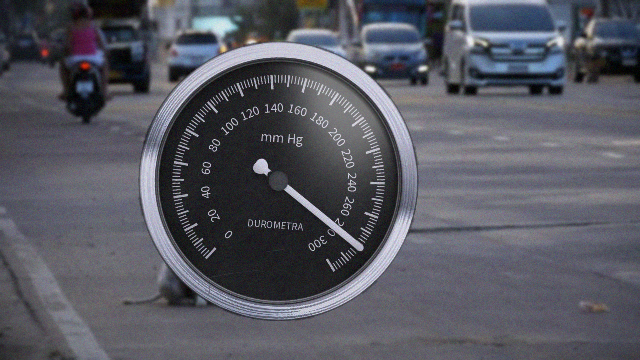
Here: 280 mmHg
